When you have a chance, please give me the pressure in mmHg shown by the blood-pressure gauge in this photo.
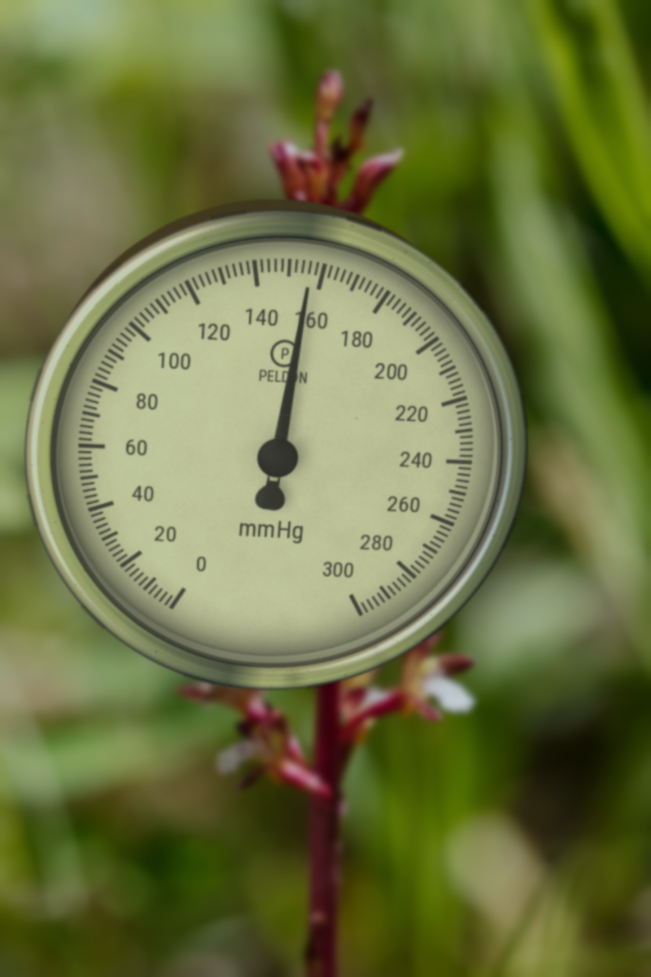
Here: 156 mmHg
